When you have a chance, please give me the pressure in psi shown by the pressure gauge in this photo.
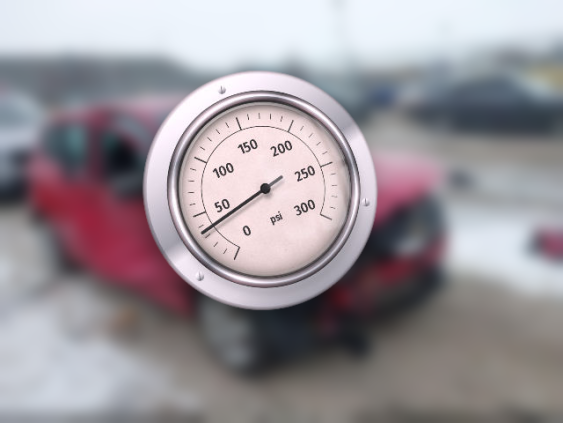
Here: 35 psi
